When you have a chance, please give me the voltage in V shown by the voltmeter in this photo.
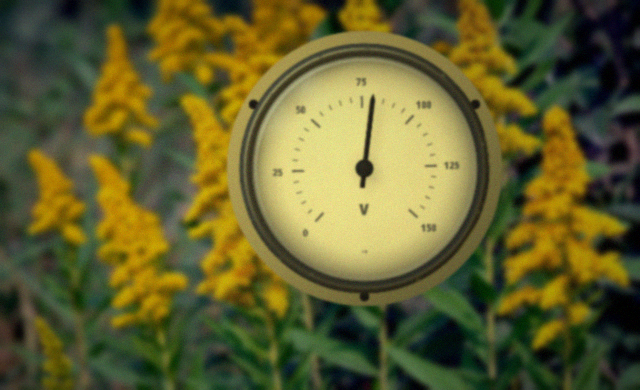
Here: 80 V
